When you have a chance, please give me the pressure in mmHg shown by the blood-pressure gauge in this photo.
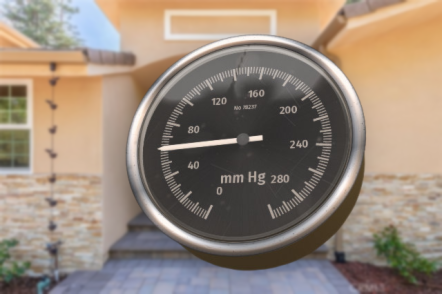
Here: 60 mmHg
